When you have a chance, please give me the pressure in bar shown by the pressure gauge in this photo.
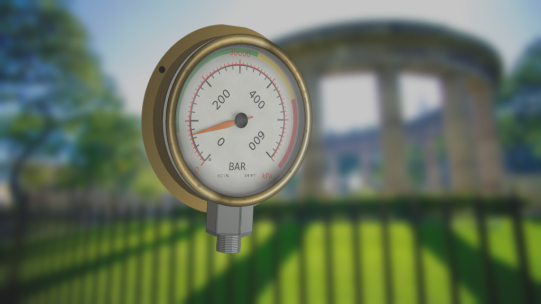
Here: 70 bar
